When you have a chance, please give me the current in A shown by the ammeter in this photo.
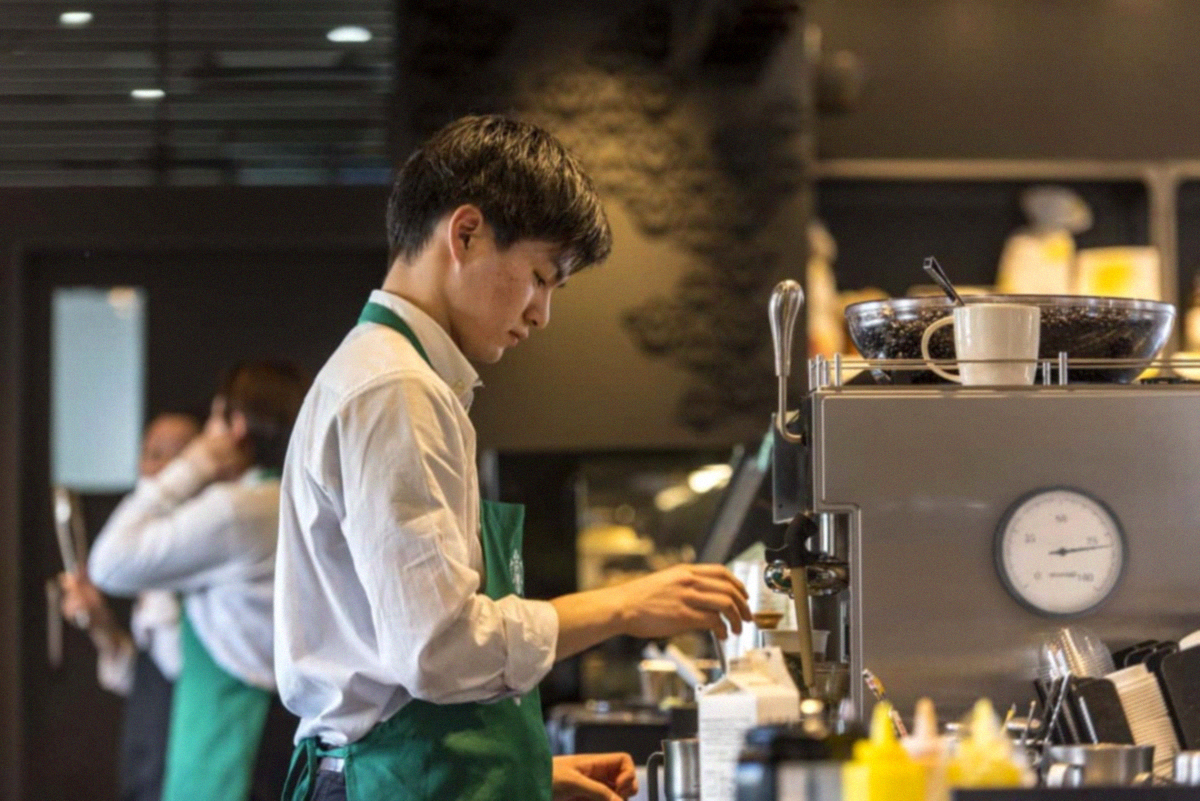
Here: 80 A
